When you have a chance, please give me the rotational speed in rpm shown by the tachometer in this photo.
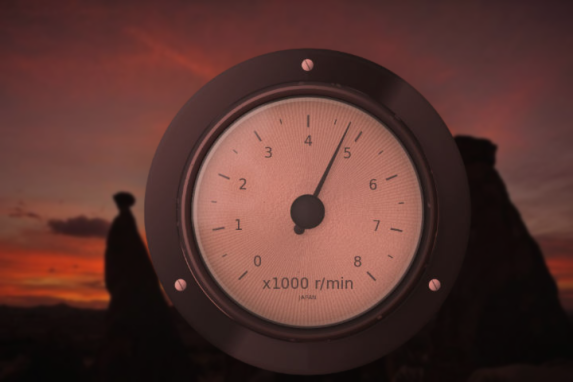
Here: 4750 rpm
